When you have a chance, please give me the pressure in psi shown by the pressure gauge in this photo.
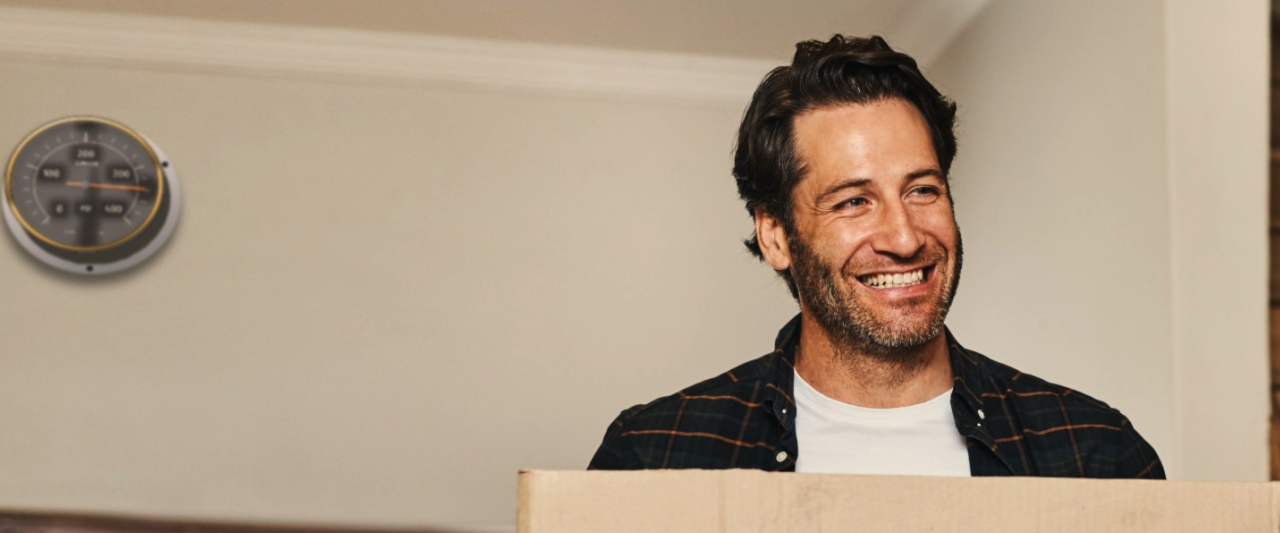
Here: 340 psi
